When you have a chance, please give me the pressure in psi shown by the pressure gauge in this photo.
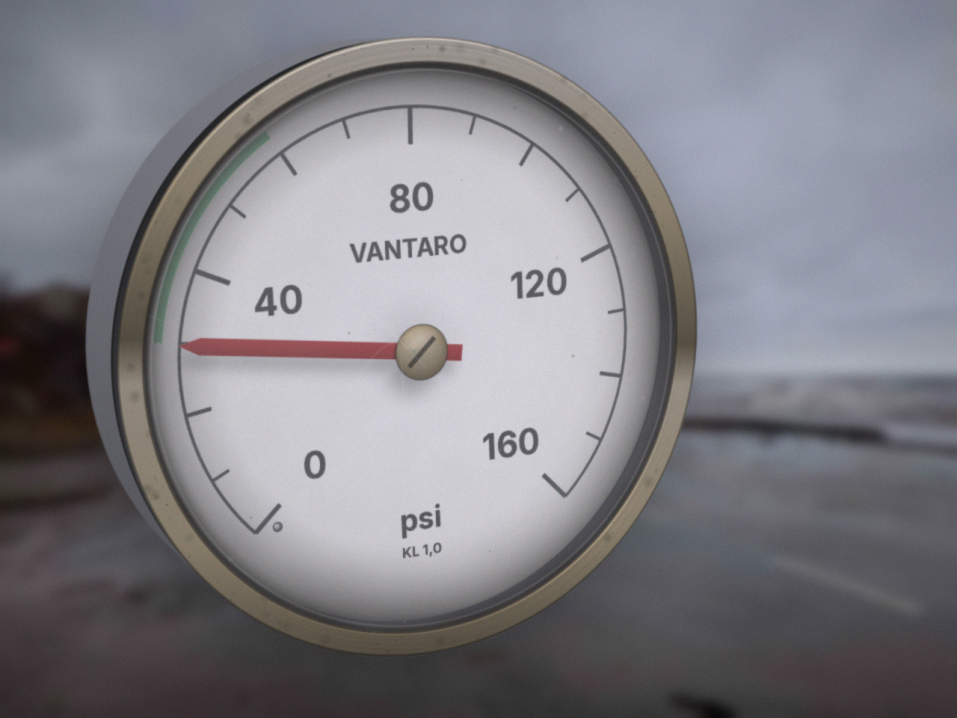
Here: 30 psi
